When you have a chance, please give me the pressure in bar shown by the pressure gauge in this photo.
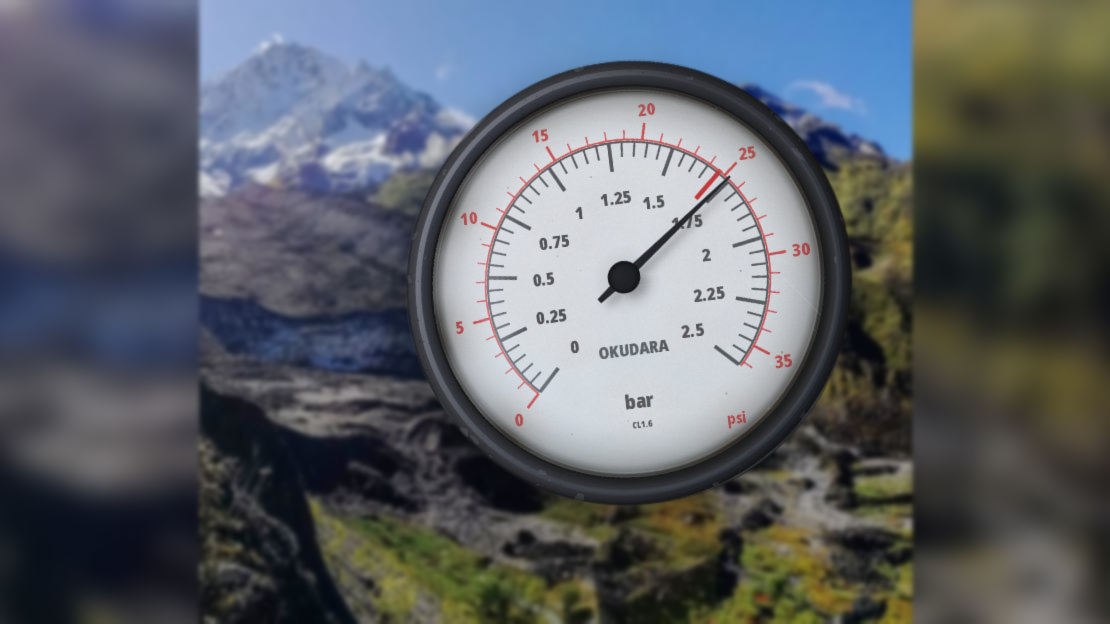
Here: 1.75 bar
